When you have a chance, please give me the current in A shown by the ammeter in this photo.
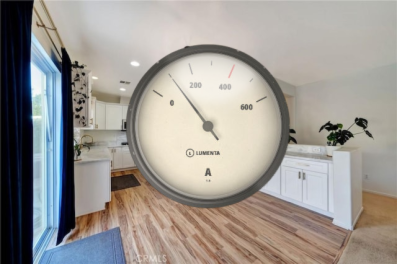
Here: 100 A
